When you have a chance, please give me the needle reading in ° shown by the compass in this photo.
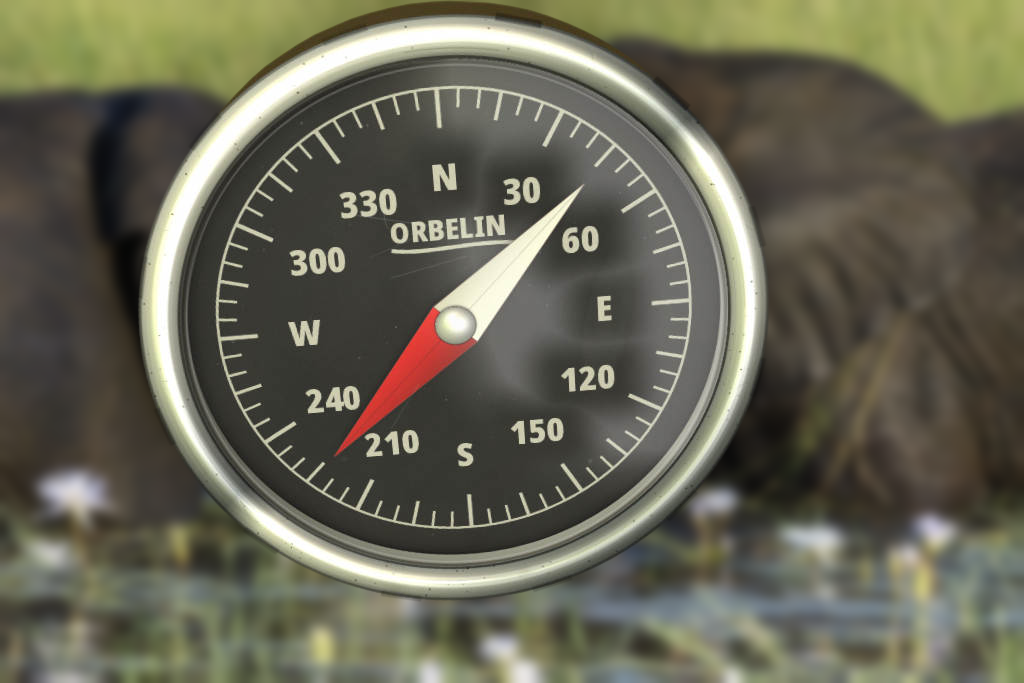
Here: 225 °
